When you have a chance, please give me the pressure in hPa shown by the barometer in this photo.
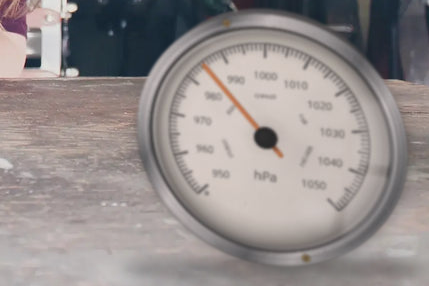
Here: 985 hPa
